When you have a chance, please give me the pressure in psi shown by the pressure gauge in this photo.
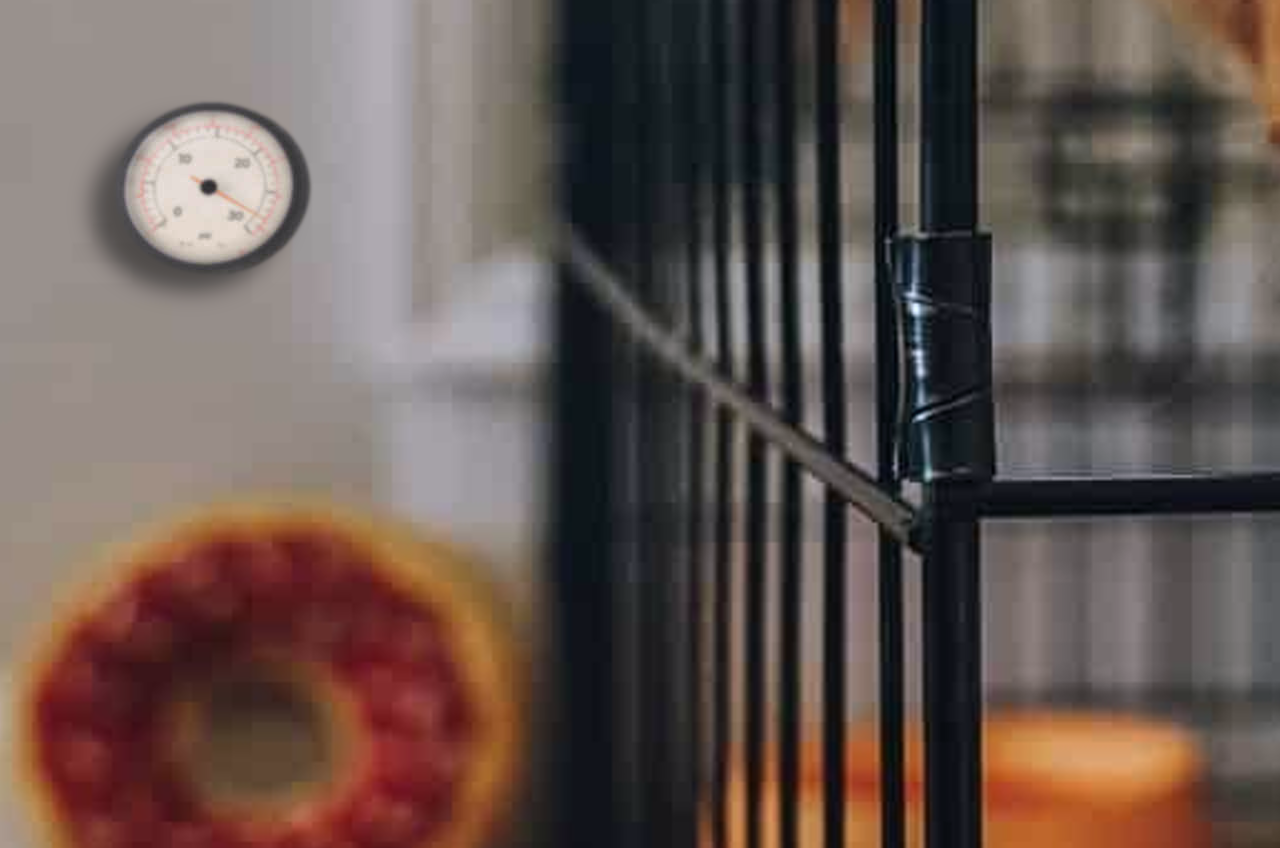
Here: 28 psi
